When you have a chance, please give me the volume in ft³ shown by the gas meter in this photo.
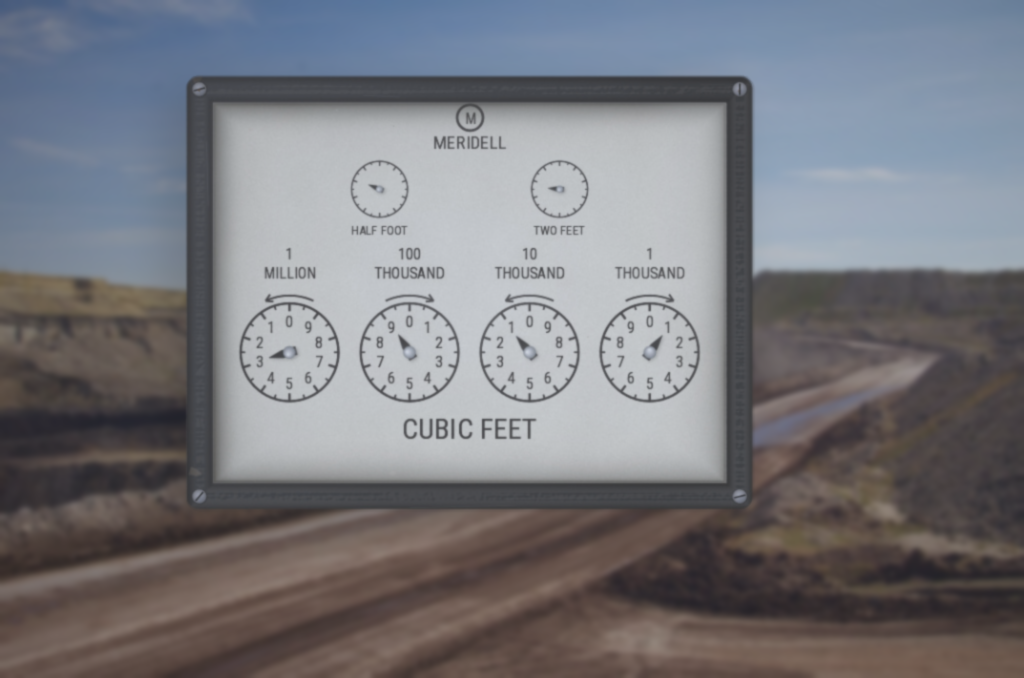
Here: 291100 ft³
